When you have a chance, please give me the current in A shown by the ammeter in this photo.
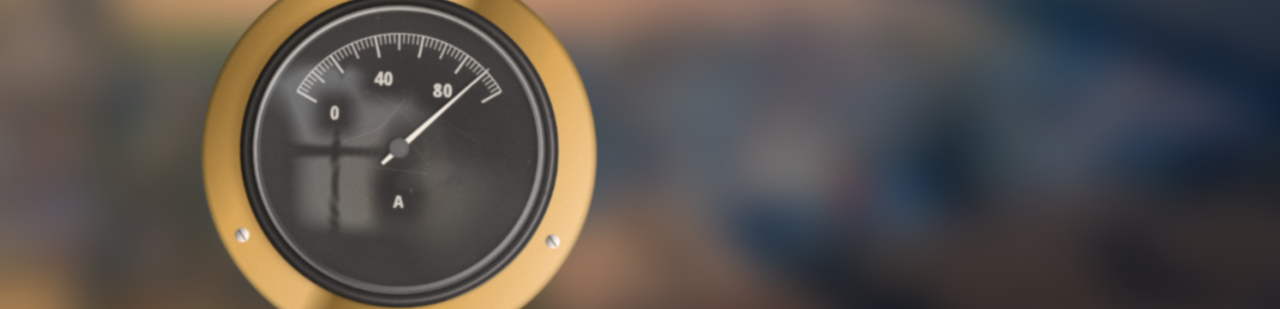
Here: 90 A
